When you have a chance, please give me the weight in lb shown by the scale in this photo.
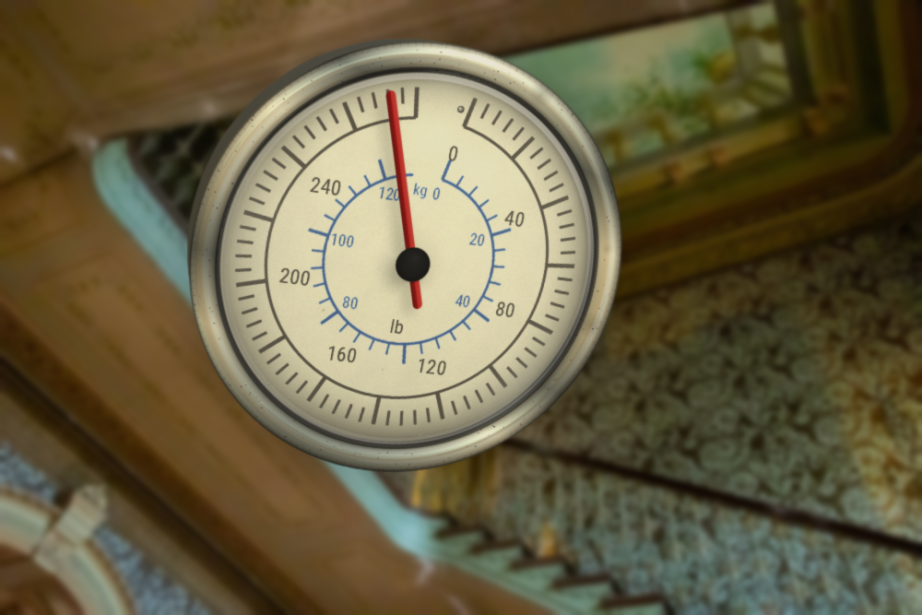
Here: 272 lb
